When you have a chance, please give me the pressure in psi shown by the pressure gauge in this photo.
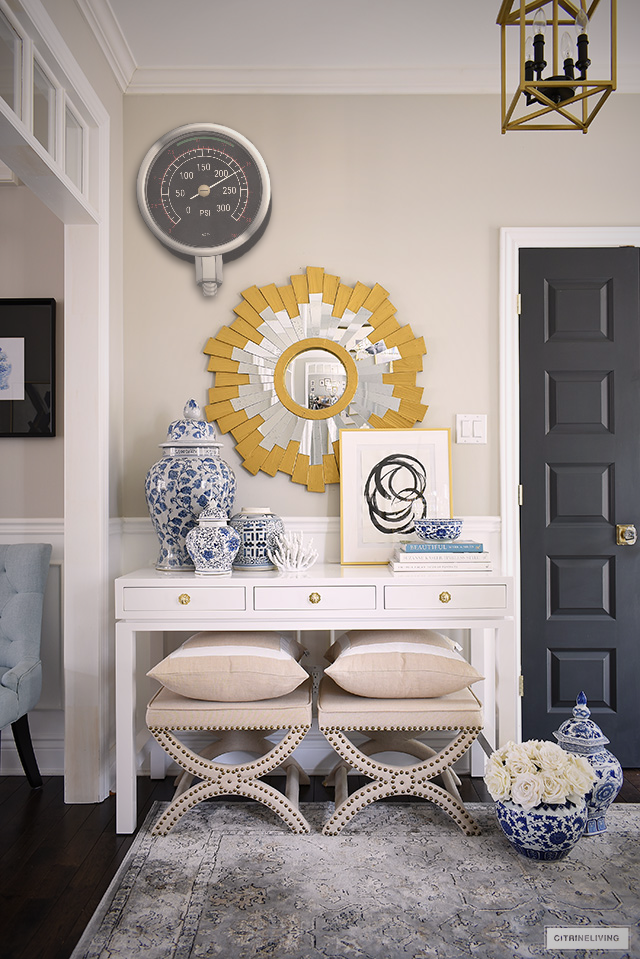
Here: 220 psi
